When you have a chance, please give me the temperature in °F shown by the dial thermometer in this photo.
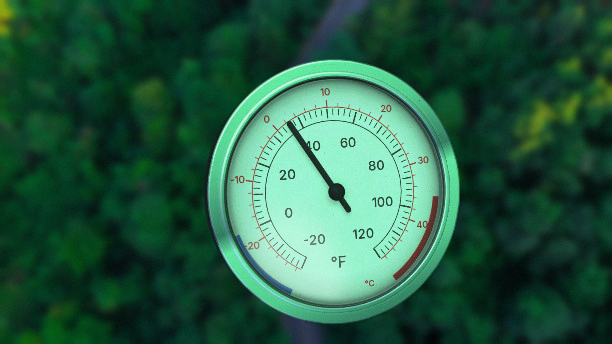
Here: 36 °F
